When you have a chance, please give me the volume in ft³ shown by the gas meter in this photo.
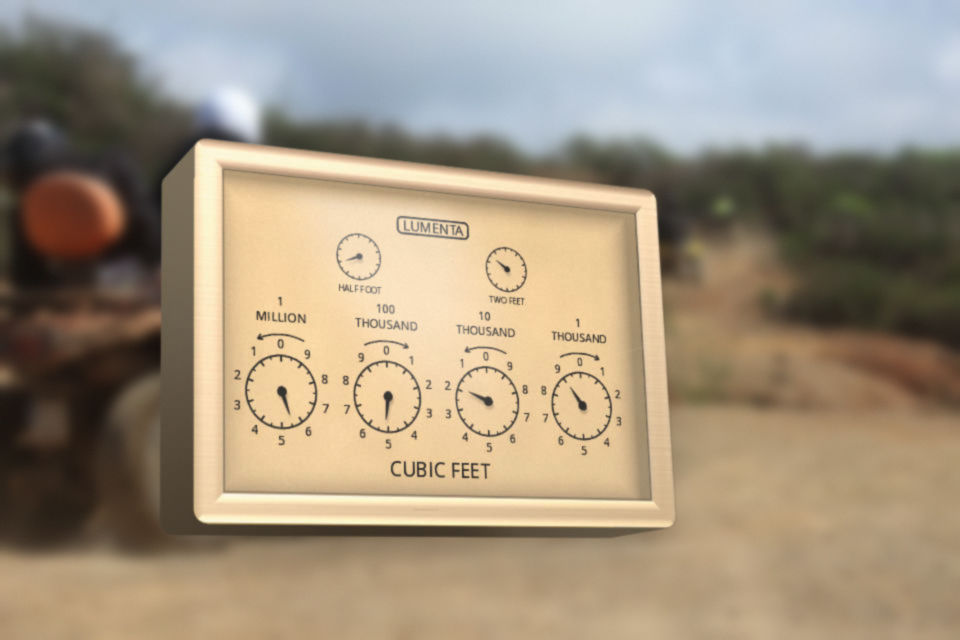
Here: 551900 ft³
